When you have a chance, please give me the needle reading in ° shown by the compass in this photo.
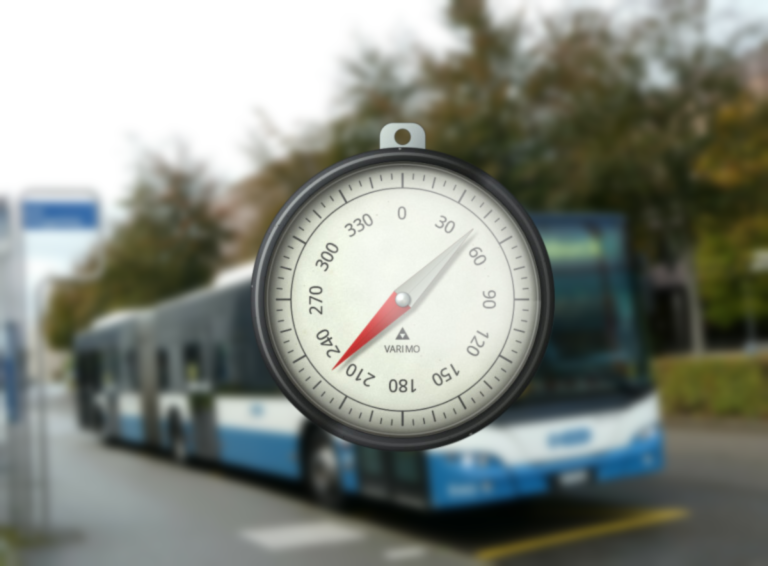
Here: 225 °
